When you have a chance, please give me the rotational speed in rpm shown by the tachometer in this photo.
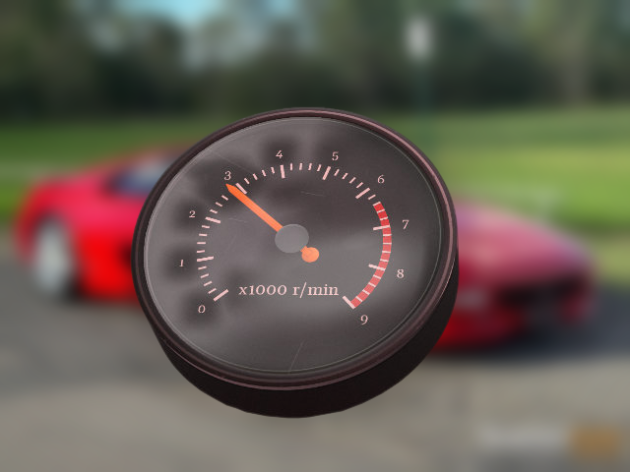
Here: 2800 rpm
